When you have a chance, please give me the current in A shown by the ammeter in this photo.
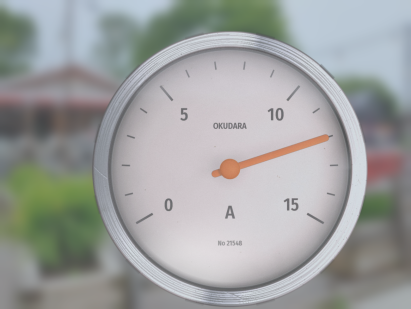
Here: 12 A
